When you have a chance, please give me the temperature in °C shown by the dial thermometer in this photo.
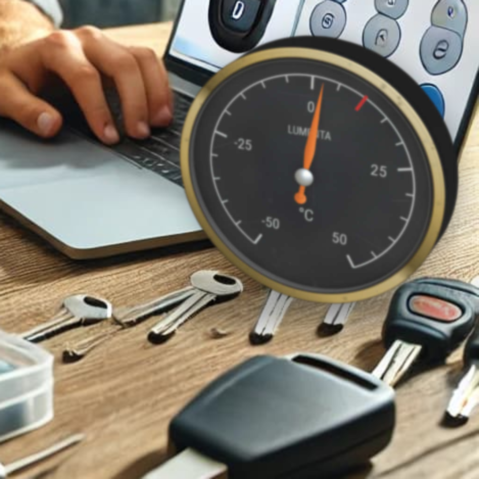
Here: 2.5 °C
